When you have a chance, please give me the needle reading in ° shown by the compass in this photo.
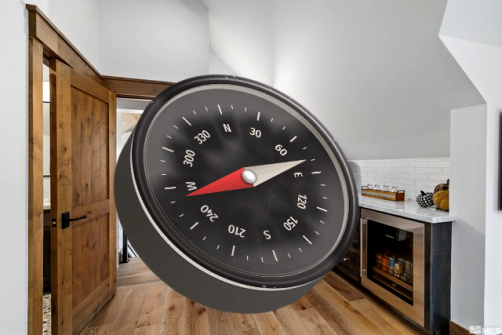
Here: 260 °
